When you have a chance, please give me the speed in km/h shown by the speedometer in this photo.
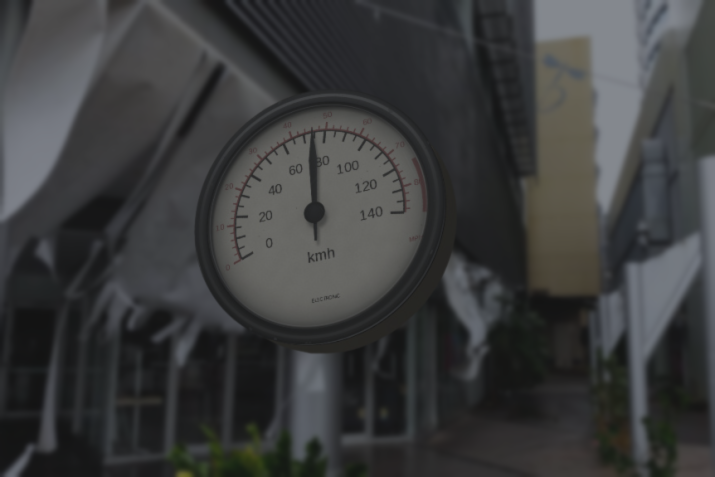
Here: 75 km/h
